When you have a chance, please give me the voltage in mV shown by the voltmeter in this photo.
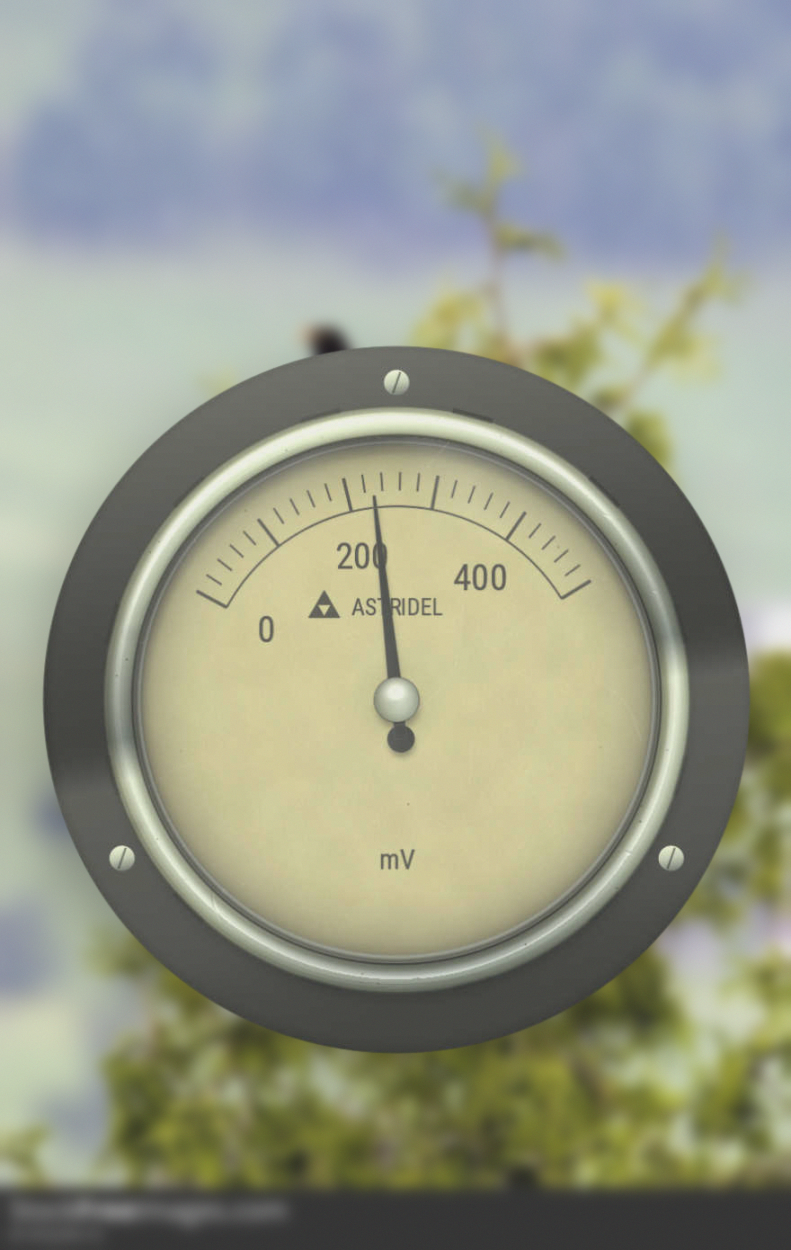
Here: 230 mV
